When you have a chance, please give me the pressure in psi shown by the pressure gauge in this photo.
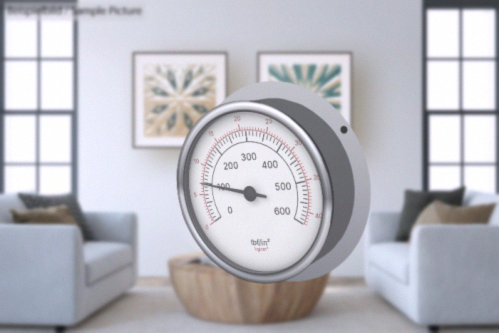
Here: 100 psi
